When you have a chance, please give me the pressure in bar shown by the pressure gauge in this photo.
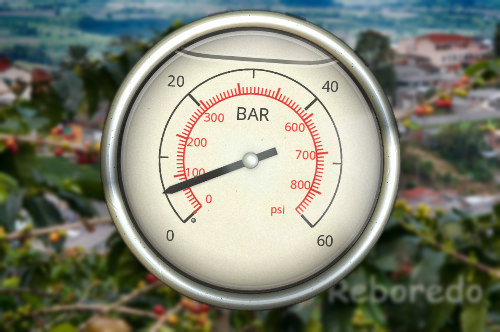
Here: 5 bar
